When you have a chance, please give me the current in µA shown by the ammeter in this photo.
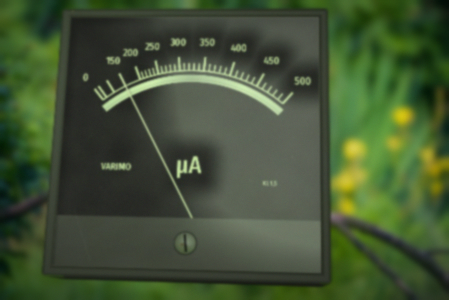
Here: 150 µA
